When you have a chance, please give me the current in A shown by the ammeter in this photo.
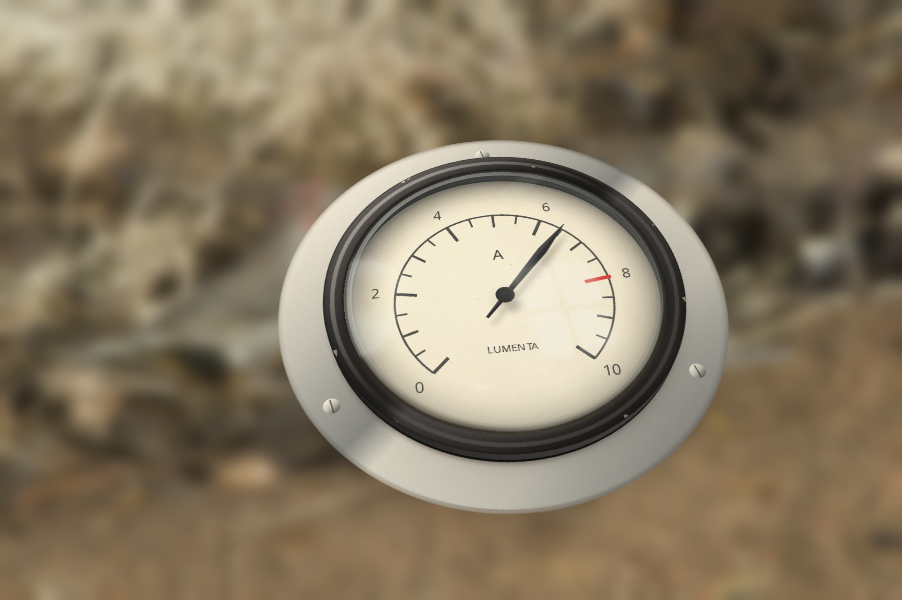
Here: 6.5 A
